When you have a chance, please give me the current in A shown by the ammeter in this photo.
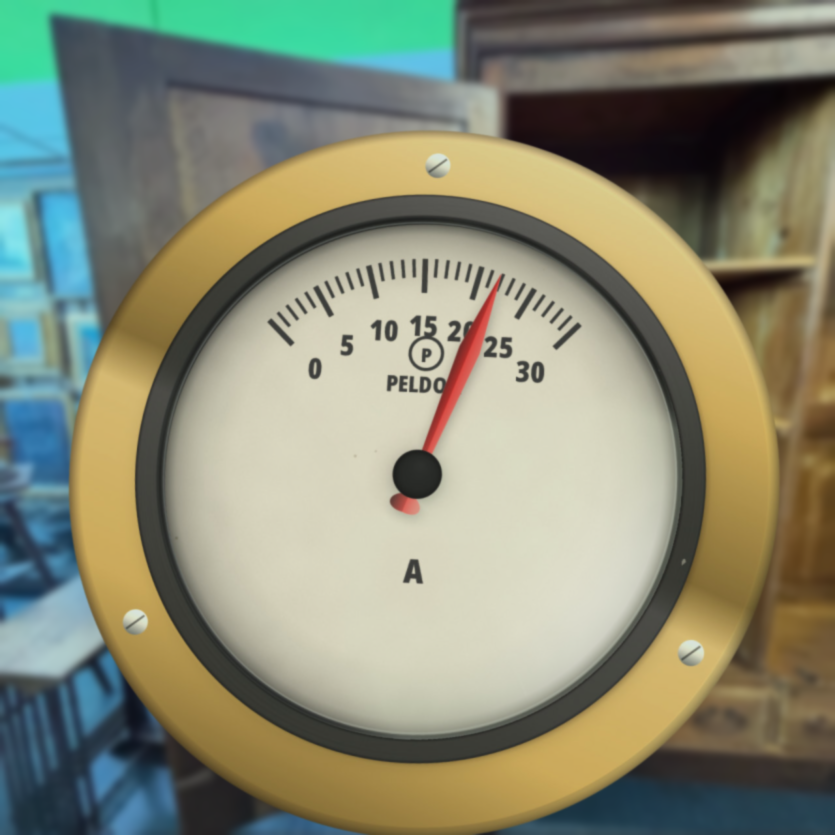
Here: 22 A
